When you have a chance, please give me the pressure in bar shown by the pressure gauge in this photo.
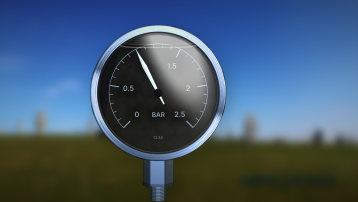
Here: 1 bar
